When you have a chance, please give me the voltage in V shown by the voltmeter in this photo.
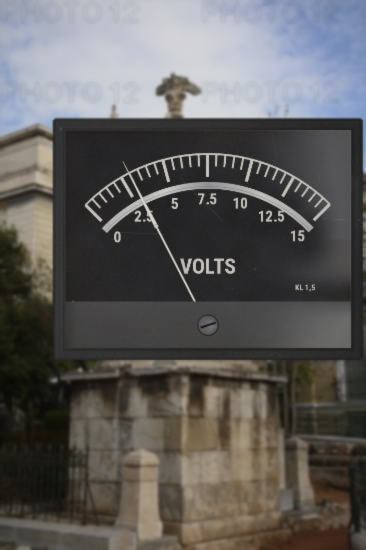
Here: 3 V
